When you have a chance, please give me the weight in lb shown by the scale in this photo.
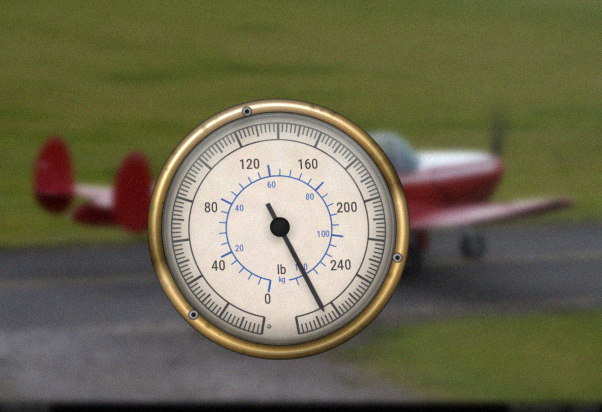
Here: 266 lb
